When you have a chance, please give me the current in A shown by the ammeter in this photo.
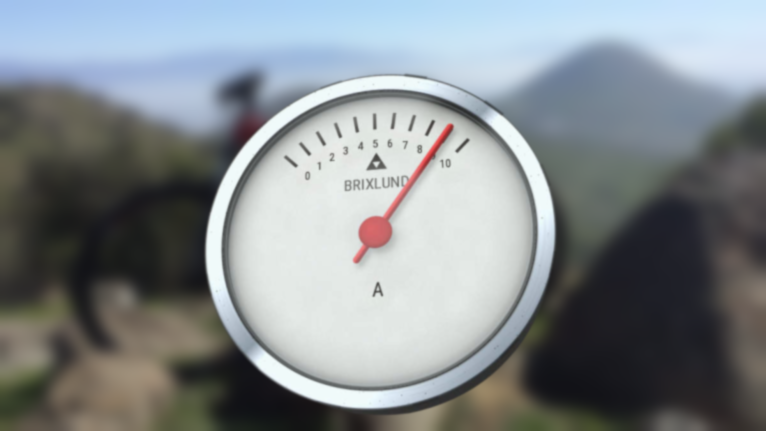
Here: 9 A
